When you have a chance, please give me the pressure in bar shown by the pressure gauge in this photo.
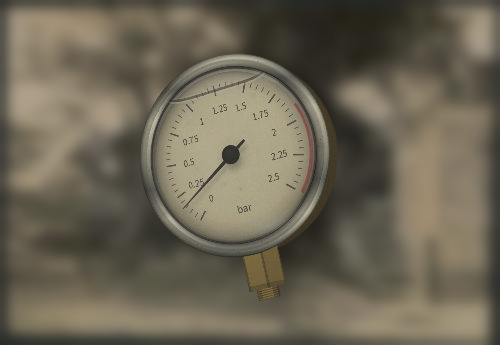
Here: 0.15 bar
